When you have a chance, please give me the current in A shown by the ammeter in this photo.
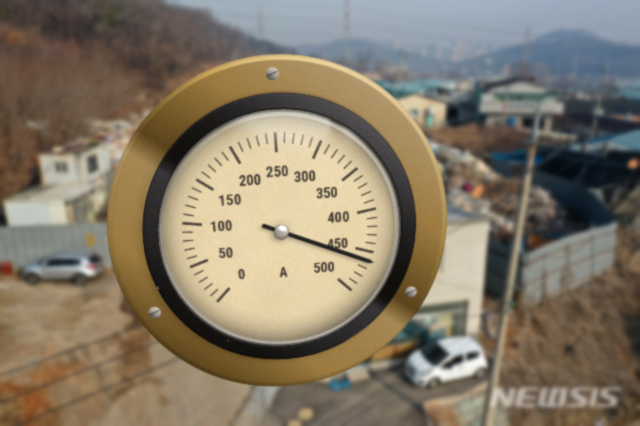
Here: 460 A
